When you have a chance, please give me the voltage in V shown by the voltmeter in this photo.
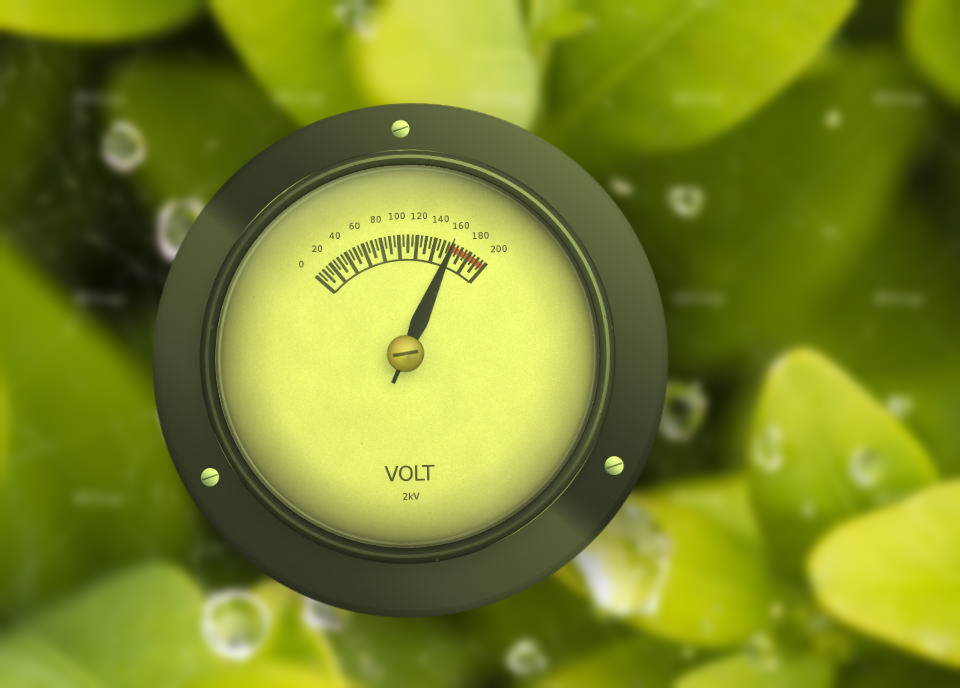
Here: 160 V
